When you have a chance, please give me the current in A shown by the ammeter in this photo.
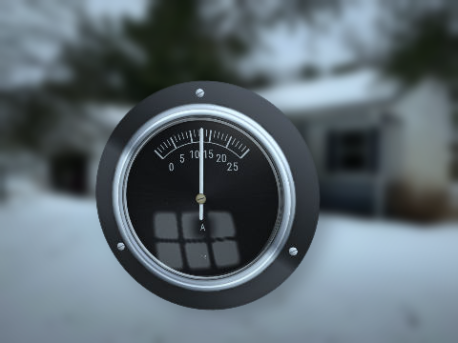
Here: 13 A
